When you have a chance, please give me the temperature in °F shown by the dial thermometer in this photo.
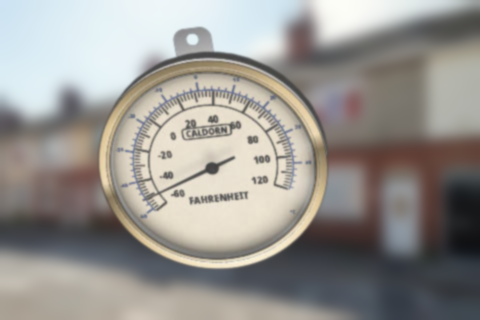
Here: -50 °F
